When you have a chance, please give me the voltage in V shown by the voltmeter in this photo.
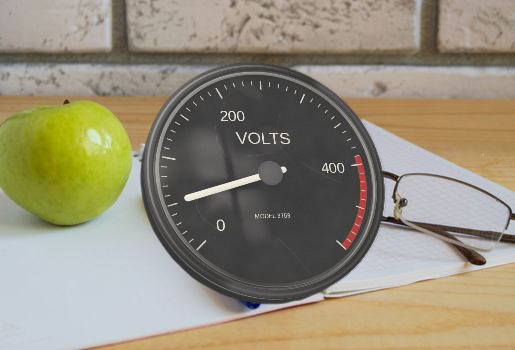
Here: 50 V
